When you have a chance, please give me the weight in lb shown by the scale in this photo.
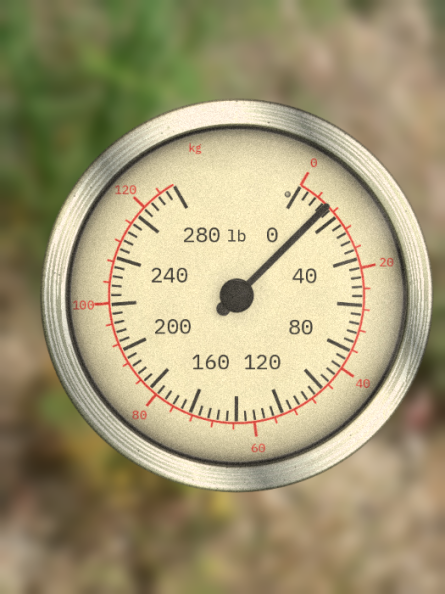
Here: 14 lb
